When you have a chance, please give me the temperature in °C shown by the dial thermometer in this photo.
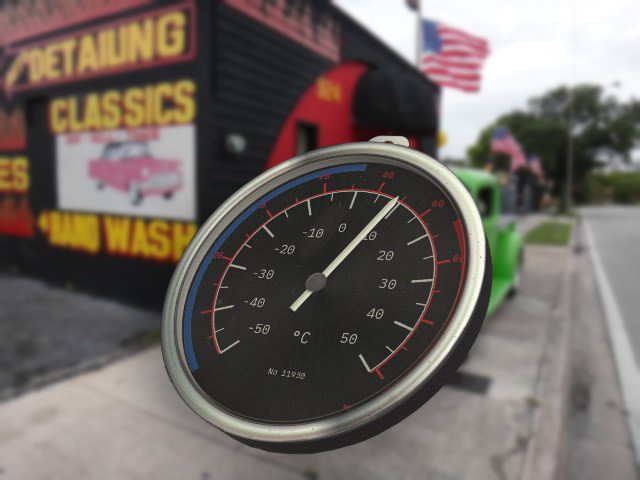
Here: 10 °C
